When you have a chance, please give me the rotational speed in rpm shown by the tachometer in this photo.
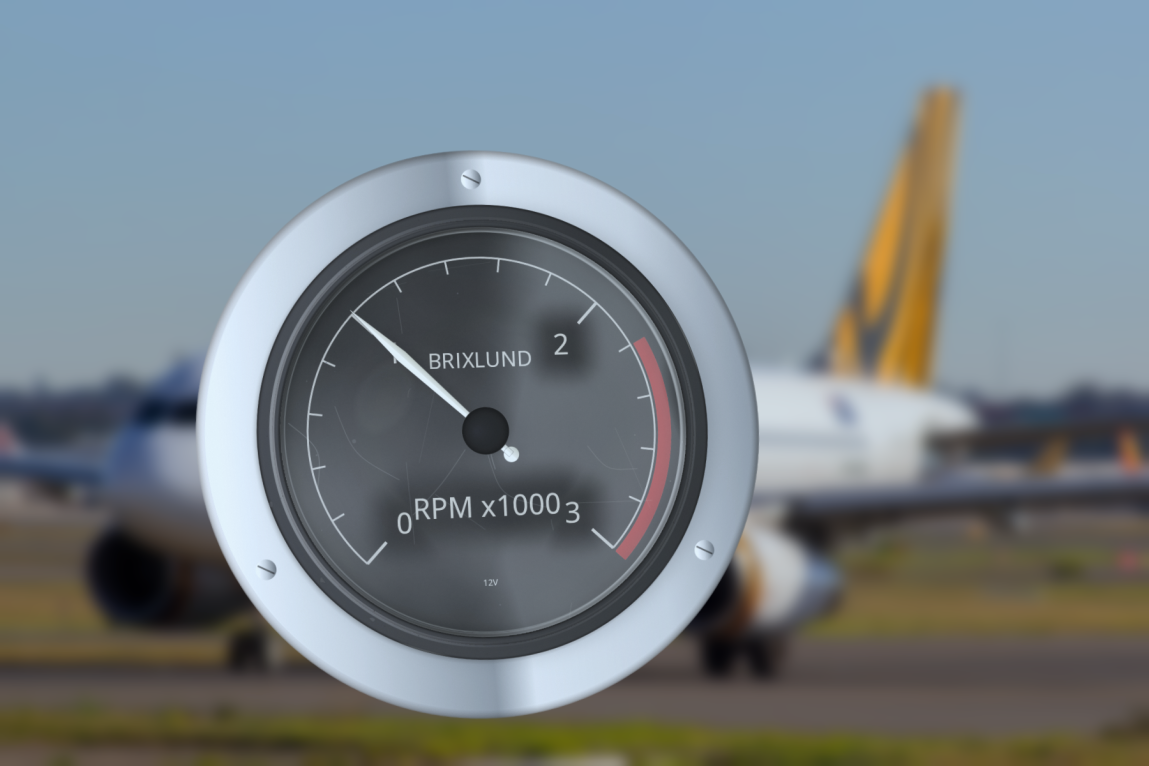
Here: 1000 rpm
